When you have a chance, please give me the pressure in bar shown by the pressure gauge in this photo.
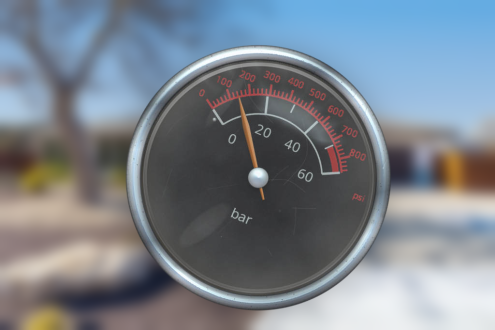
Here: 10 bar
